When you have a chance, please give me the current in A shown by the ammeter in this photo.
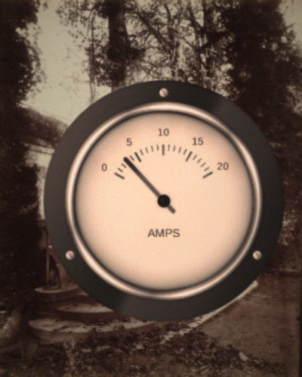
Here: 3 A
